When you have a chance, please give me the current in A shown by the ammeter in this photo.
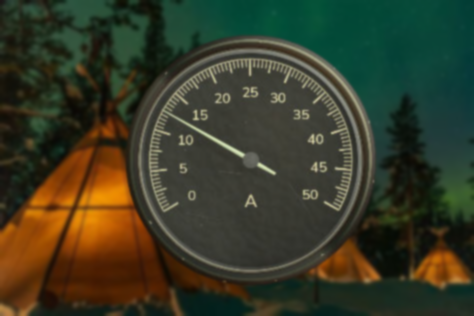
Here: 12.5 A
